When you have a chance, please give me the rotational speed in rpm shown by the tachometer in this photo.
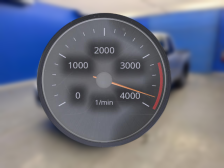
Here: 3800 rpm
